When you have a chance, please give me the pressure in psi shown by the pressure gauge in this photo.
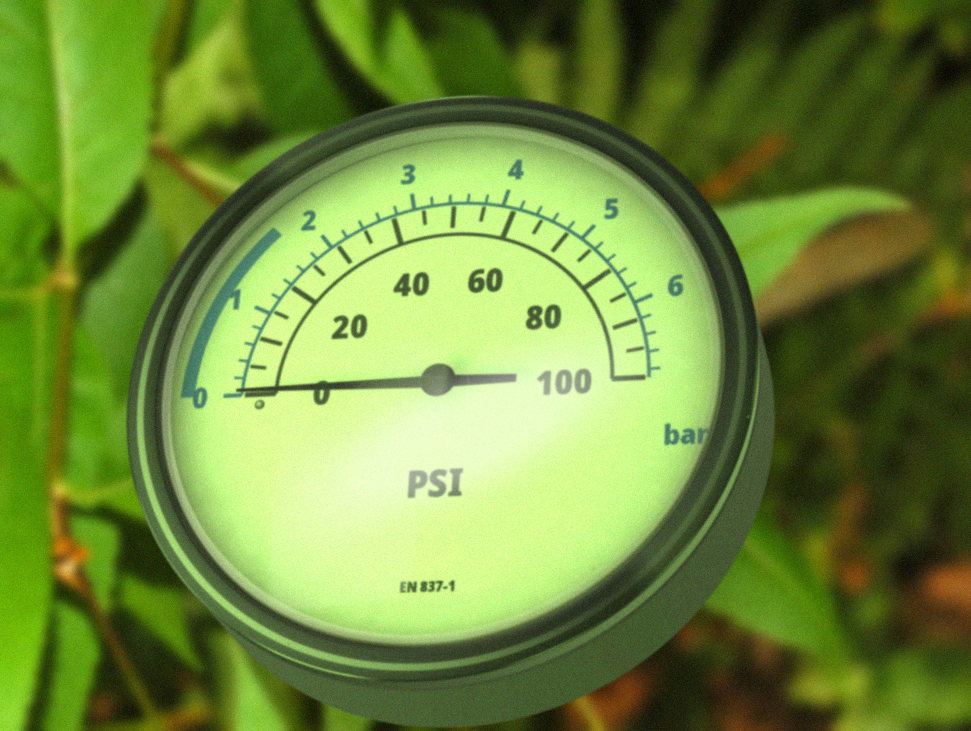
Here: 0 psi
